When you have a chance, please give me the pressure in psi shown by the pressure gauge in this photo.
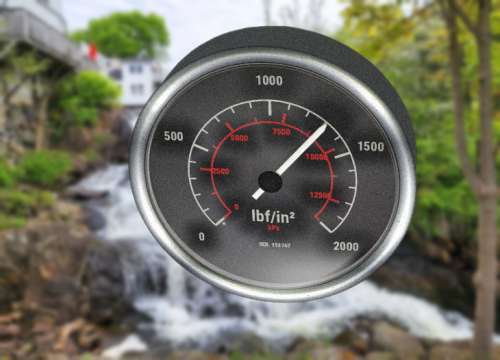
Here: 1300 psi
